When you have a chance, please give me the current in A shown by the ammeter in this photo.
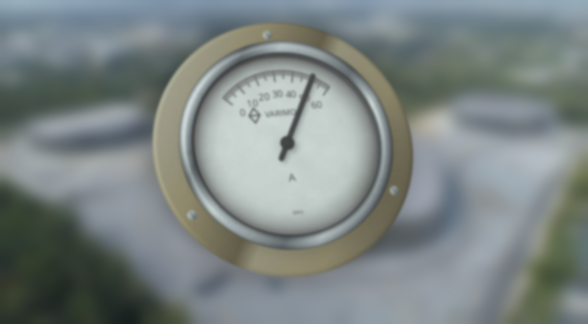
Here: 50 A
